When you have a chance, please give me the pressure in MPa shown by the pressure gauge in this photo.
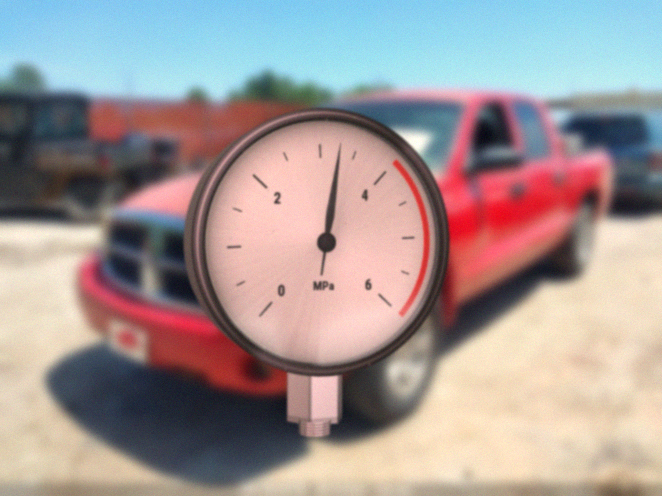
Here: 3.25 MPa
